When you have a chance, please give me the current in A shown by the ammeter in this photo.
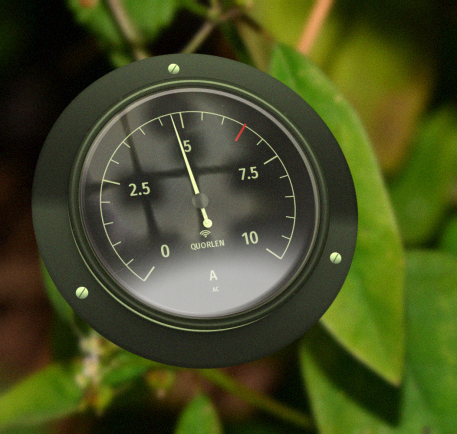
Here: 4.75 A
